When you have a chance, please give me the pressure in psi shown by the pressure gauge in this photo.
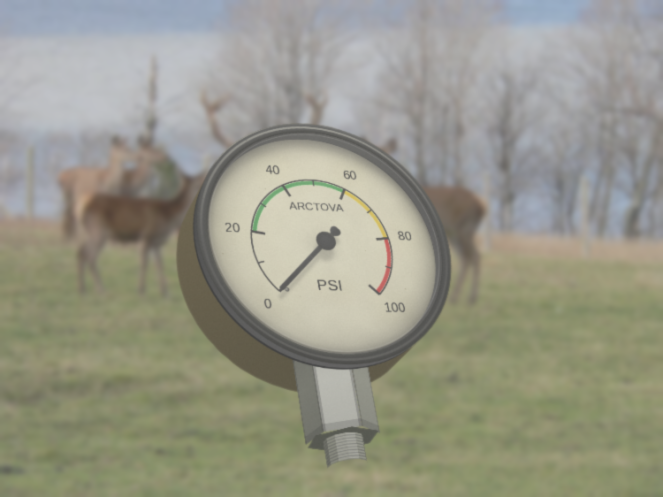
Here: 0 psi
